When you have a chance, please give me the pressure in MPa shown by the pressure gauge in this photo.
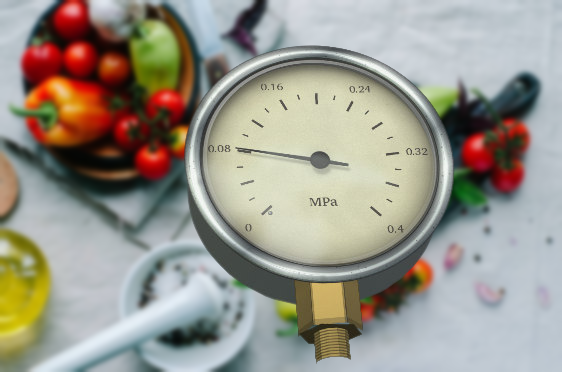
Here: 0.08 MPa
